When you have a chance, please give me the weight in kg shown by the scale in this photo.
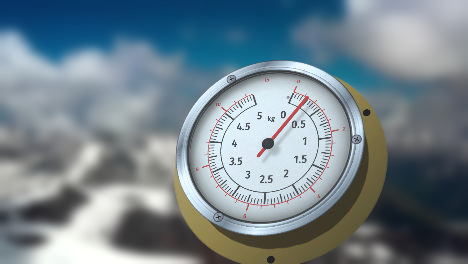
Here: 0.25 kg
